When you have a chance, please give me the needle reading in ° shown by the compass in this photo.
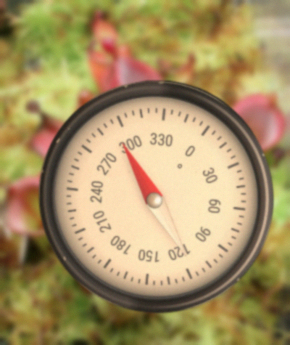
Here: 295 °
